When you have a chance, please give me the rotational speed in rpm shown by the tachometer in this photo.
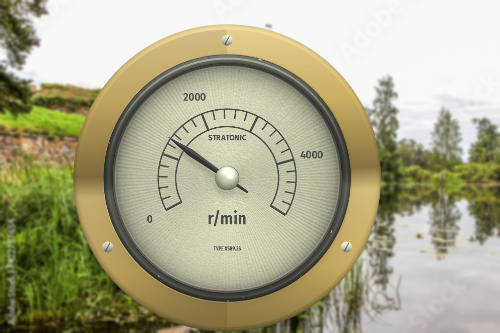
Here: 1300 rpm
